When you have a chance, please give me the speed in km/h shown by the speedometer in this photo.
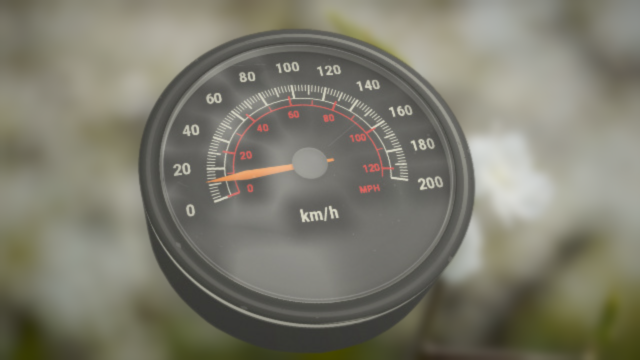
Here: 10 km/h
